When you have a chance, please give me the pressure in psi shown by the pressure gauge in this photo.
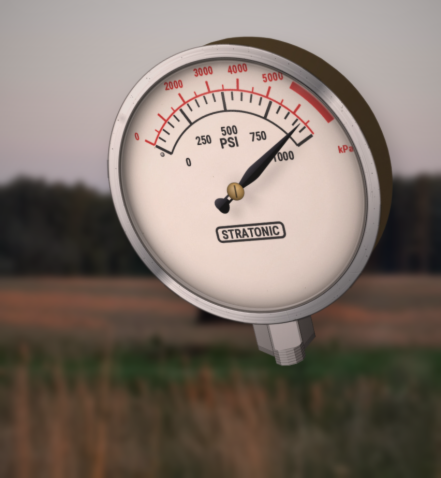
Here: 925 psi
